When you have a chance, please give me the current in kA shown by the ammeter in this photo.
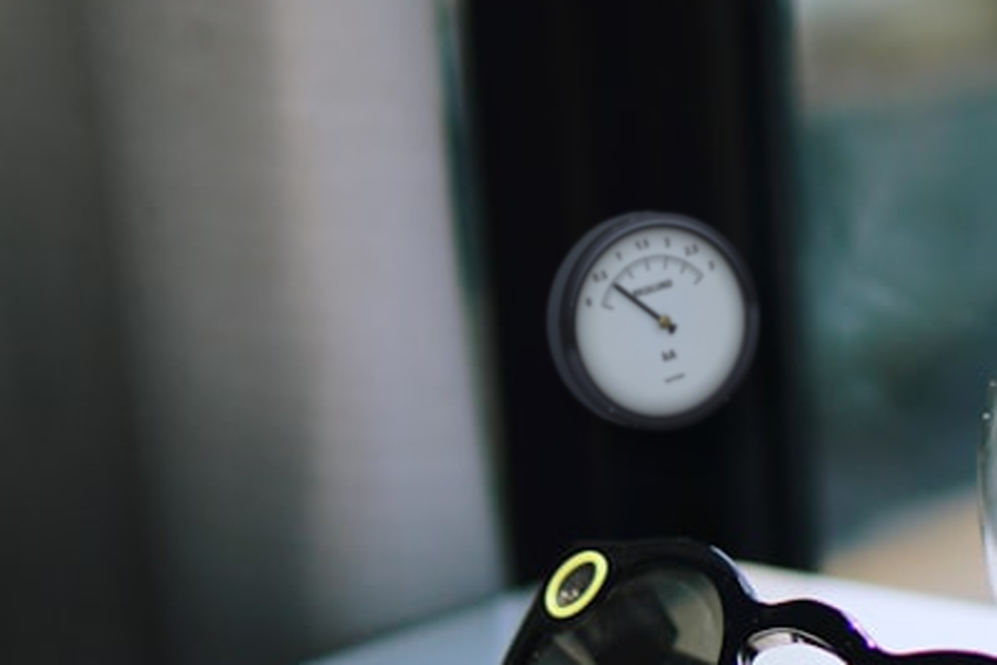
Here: 0.5 kA
